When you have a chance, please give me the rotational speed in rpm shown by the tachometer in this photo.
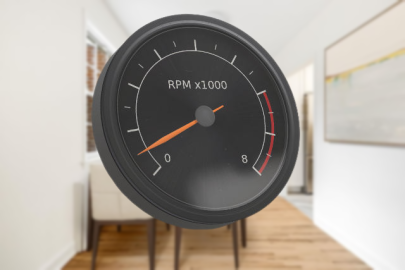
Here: 500 rpm
